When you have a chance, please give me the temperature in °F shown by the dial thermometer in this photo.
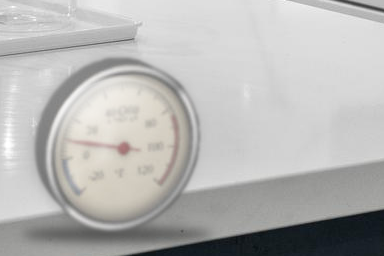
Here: 10 °F
